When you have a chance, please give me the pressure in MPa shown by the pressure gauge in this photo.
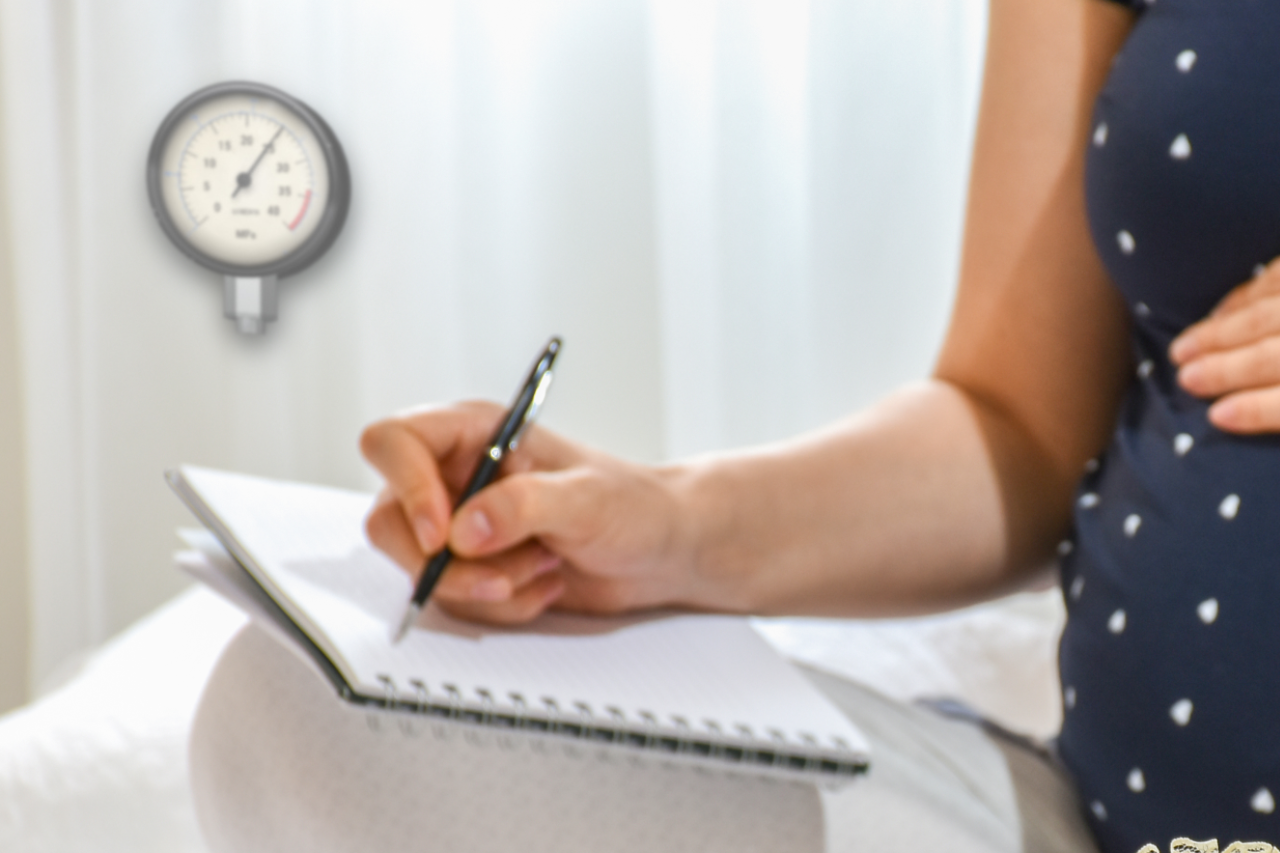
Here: 25 MPa
